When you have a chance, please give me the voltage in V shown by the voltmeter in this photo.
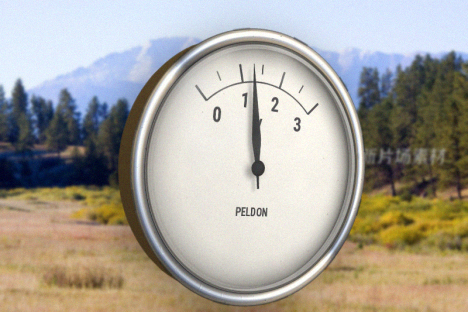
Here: 1.25 V
